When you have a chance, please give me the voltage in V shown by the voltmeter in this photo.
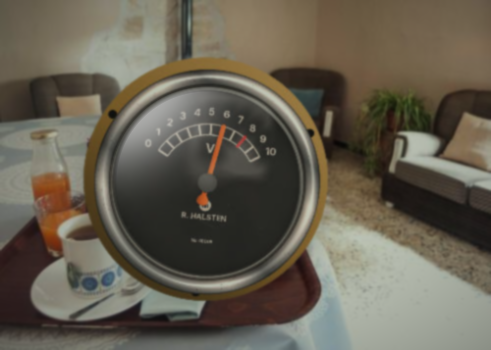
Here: 6 V
